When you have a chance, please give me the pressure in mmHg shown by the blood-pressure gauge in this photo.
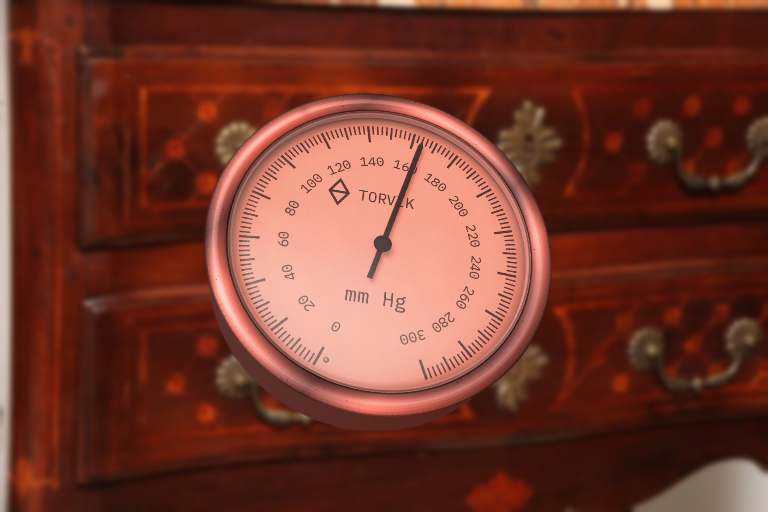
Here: 164 mmHg
